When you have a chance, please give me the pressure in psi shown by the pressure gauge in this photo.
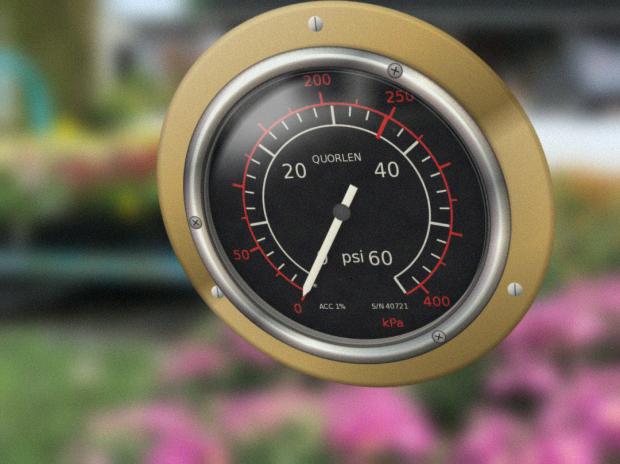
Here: 0 psi
